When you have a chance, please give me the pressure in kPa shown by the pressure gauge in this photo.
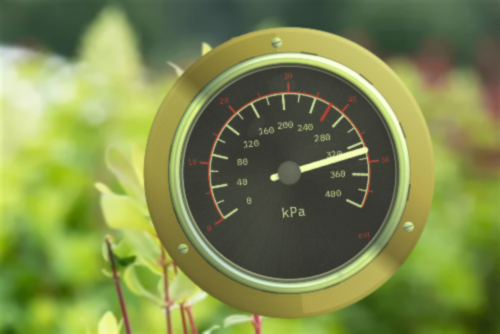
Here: 330 kPa
